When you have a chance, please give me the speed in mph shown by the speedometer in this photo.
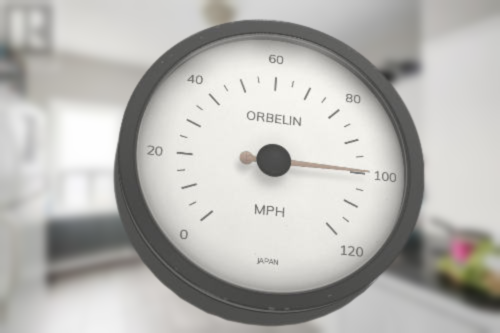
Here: 100 mph
